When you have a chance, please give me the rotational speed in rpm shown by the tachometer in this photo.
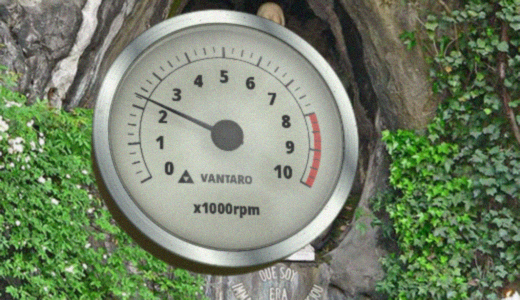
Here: 2250 rpm
